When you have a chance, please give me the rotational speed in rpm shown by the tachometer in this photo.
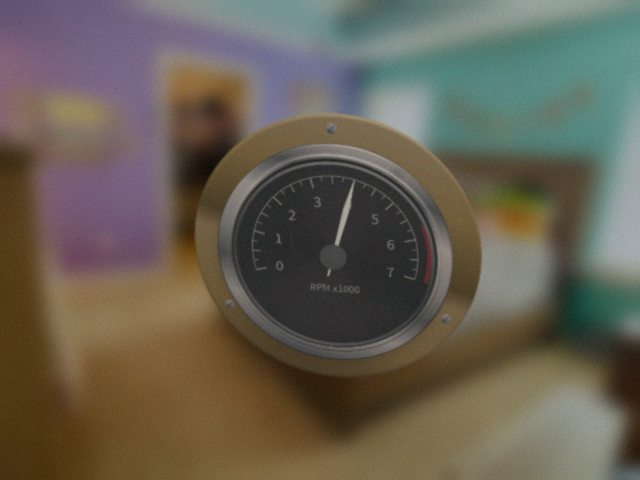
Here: 4000 rpm
